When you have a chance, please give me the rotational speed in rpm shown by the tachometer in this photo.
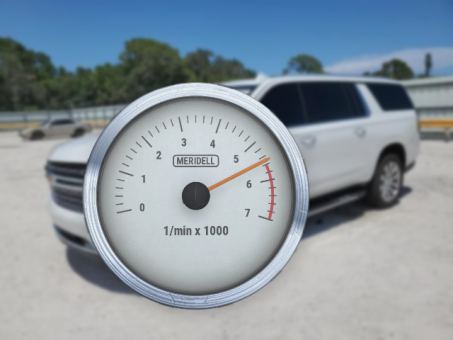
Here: 5500 rpm
